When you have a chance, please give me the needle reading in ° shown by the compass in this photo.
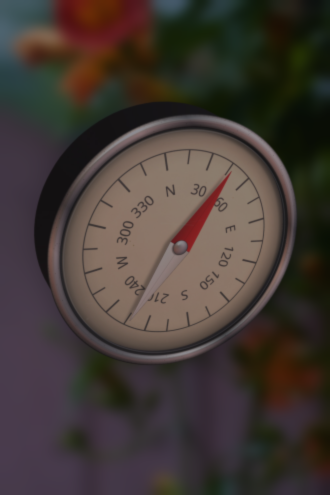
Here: 45 °
